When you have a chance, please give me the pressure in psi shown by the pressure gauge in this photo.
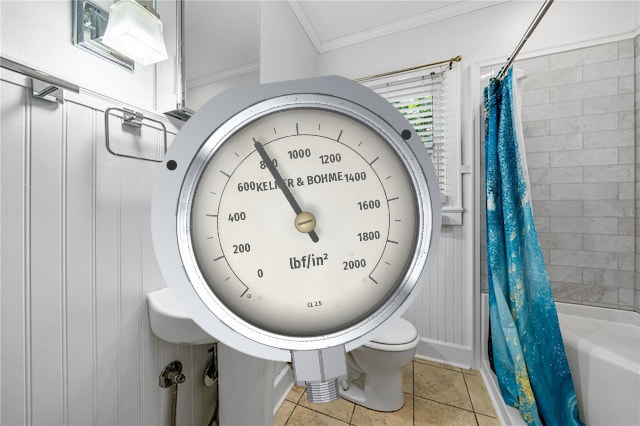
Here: 800 psi
